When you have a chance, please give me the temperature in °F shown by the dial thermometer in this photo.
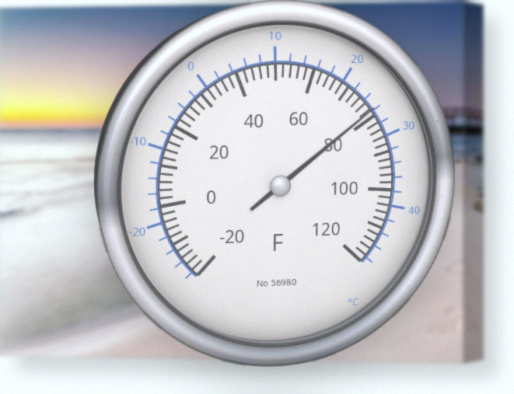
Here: 78 °F
